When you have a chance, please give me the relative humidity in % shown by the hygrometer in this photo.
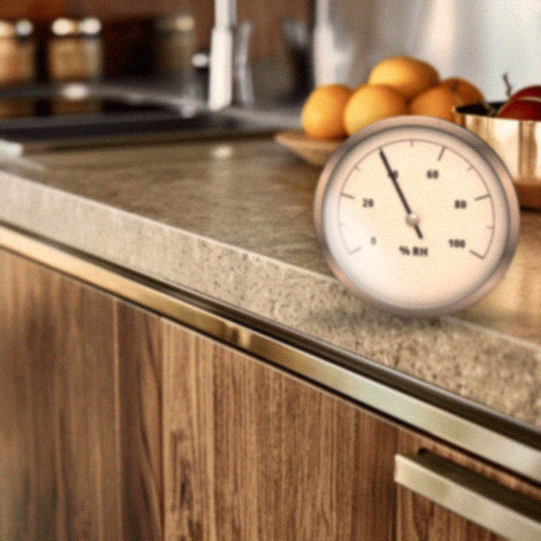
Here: 40 %
